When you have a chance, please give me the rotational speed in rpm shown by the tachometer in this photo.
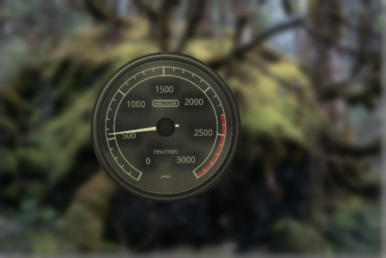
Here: 550 rpm
